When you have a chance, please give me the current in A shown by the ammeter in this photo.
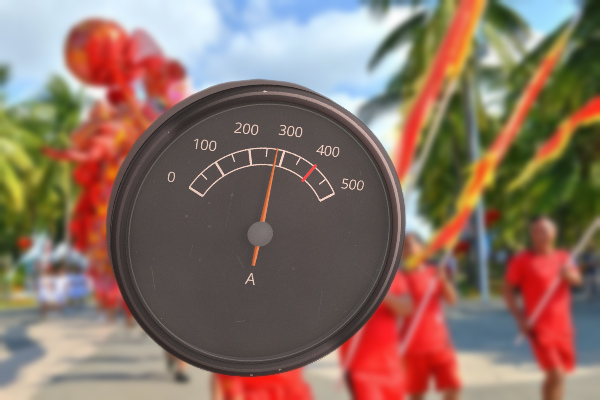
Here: 275 A
